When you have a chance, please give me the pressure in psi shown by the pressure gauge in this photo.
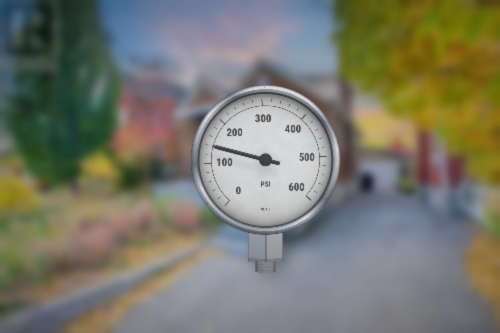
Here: 140 psi
